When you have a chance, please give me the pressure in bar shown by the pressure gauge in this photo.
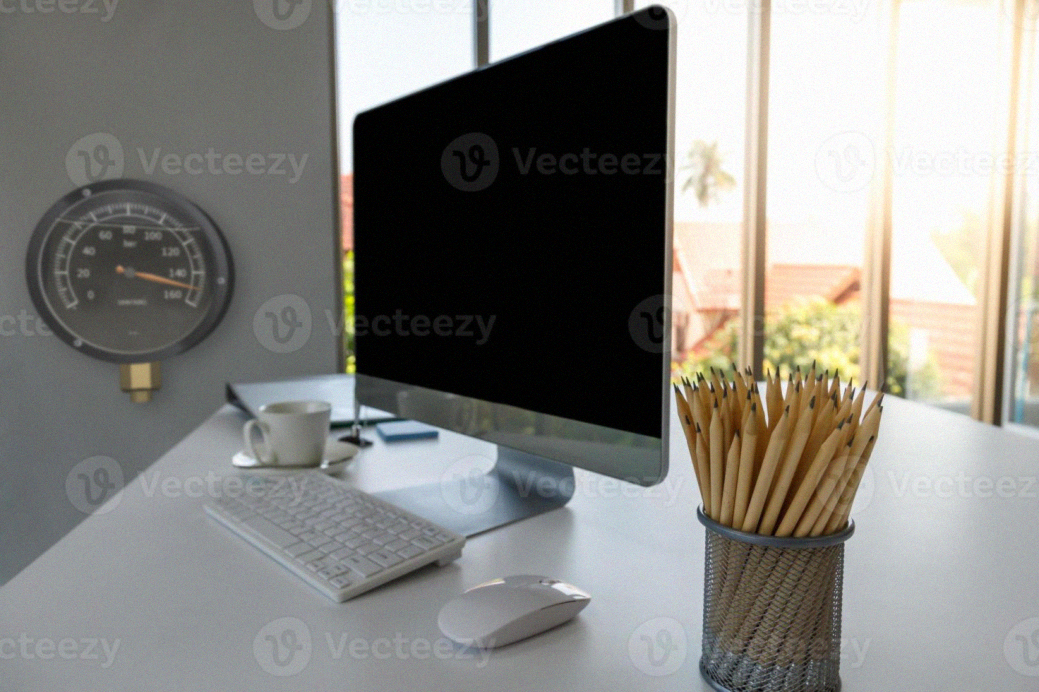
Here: 150 bar
